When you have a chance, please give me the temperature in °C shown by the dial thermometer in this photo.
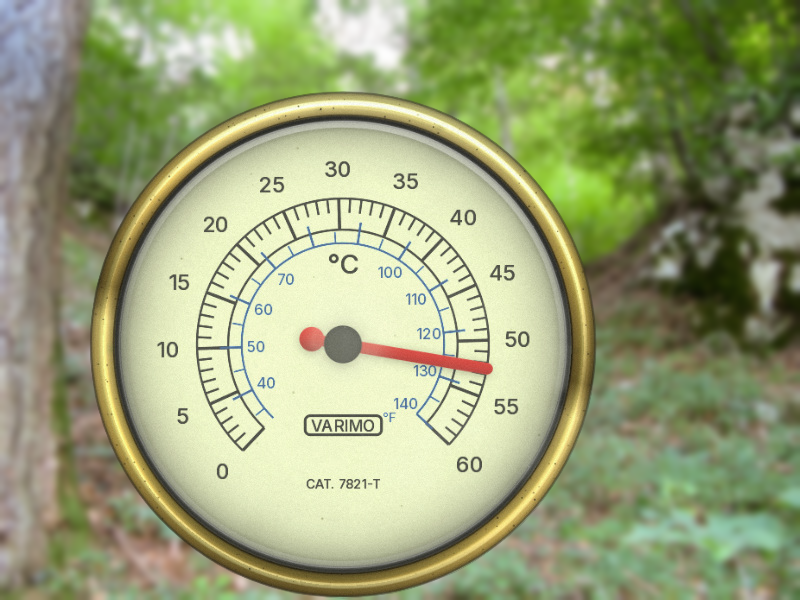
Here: 52.5 °C
